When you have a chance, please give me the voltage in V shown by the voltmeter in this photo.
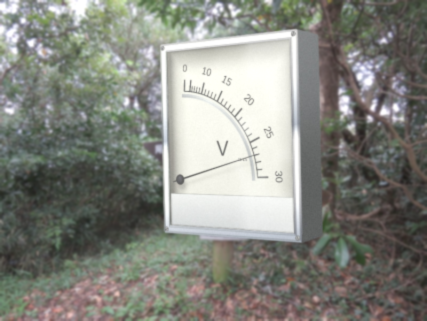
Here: 27 V
